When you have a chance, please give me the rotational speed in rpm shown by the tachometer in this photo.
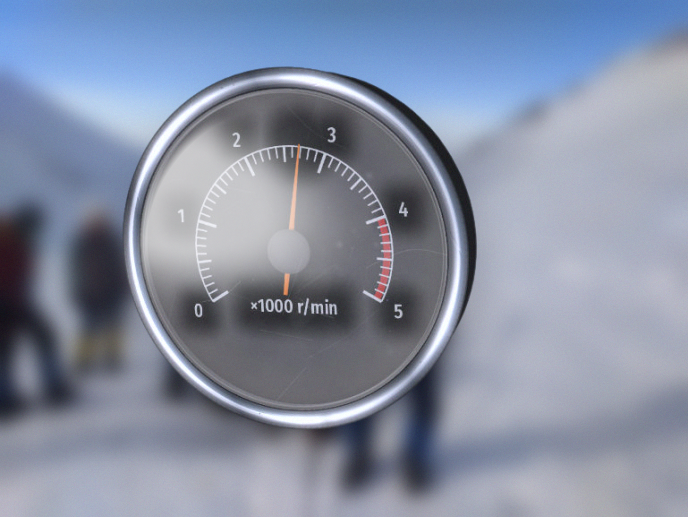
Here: 2700 rpm
